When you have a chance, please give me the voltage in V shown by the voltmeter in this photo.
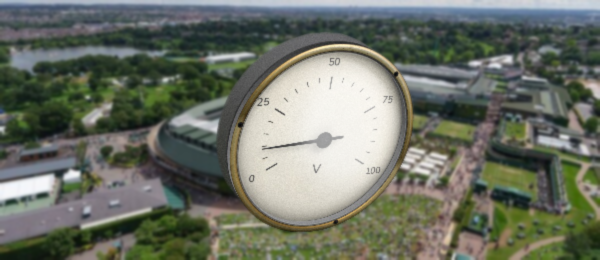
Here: 10 V
